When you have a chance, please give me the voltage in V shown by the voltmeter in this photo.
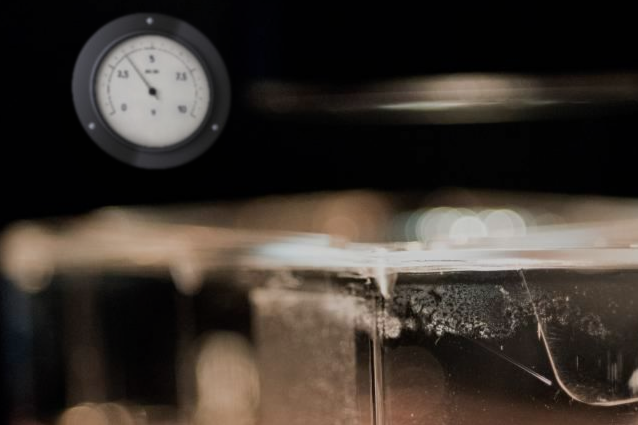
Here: 3.5 V
